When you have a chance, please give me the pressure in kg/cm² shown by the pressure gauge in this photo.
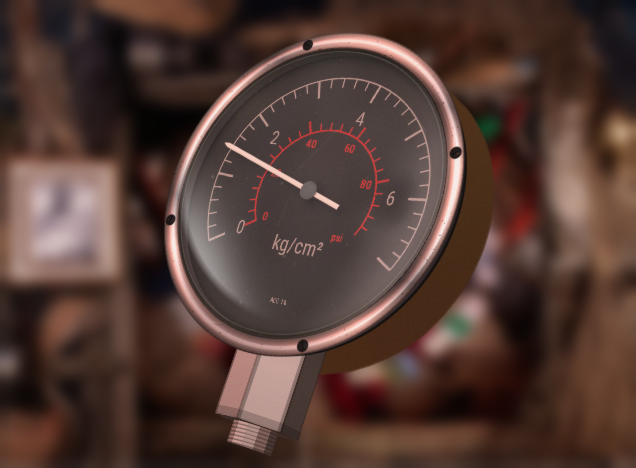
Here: 1.4 kg/cm²
